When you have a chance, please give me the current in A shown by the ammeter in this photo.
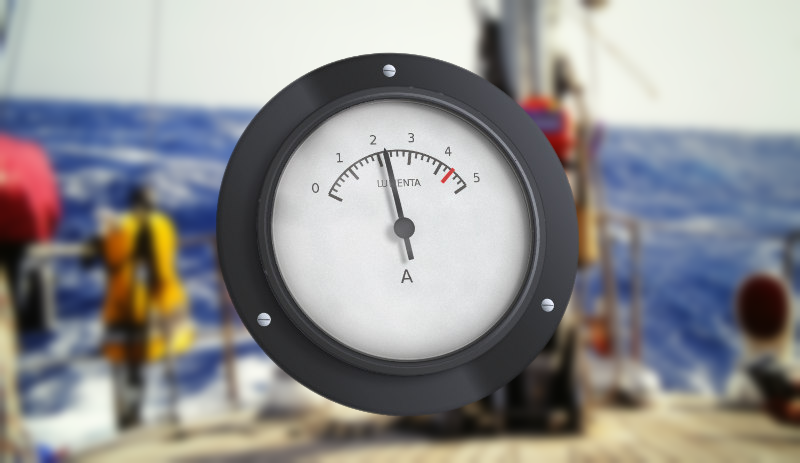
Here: 2.2 A
